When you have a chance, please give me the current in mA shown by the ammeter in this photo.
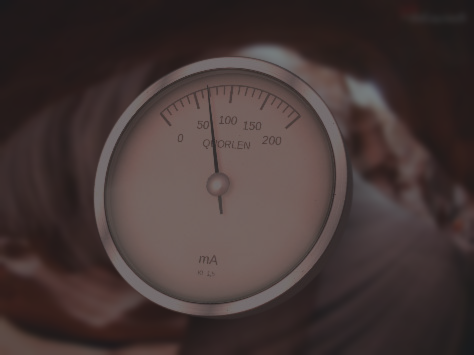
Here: 70 mA
